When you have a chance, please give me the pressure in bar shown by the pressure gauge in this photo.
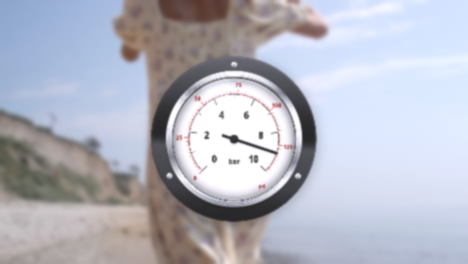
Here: 9 bar
